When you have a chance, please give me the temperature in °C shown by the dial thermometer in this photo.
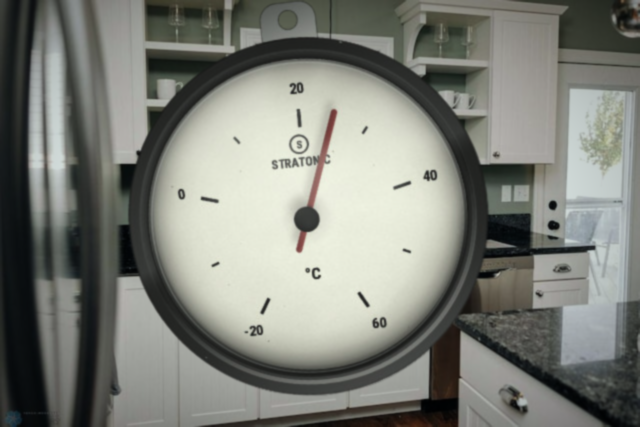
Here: 25 °C
